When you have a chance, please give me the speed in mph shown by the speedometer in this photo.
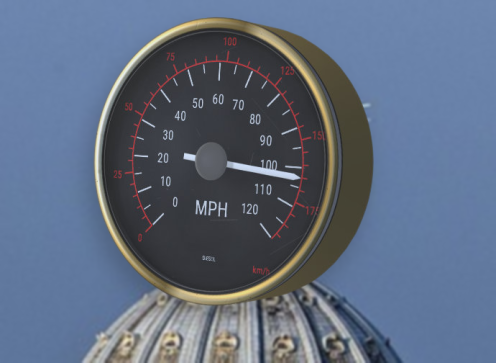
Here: 102.5 mph
